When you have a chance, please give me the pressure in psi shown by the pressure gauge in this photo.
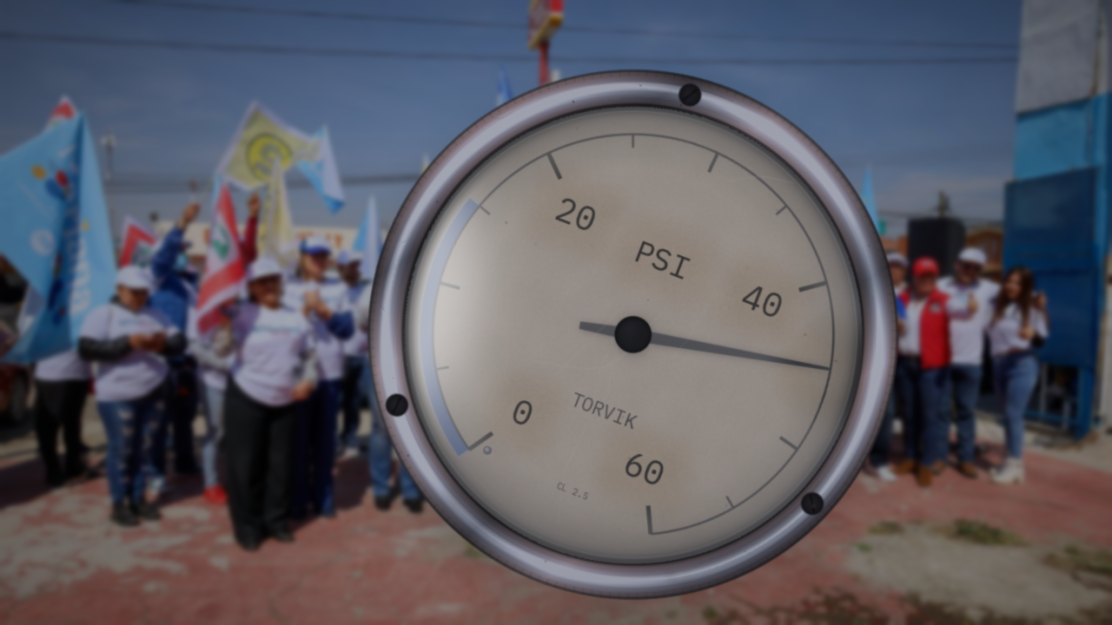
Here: 45 psi
